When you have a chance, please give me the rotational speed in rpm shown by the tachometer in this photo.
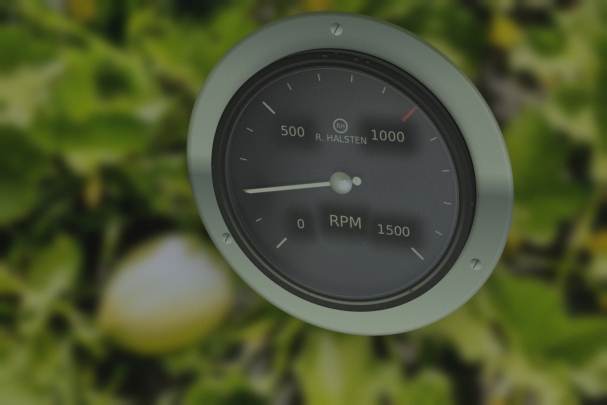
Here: 200 rpm
